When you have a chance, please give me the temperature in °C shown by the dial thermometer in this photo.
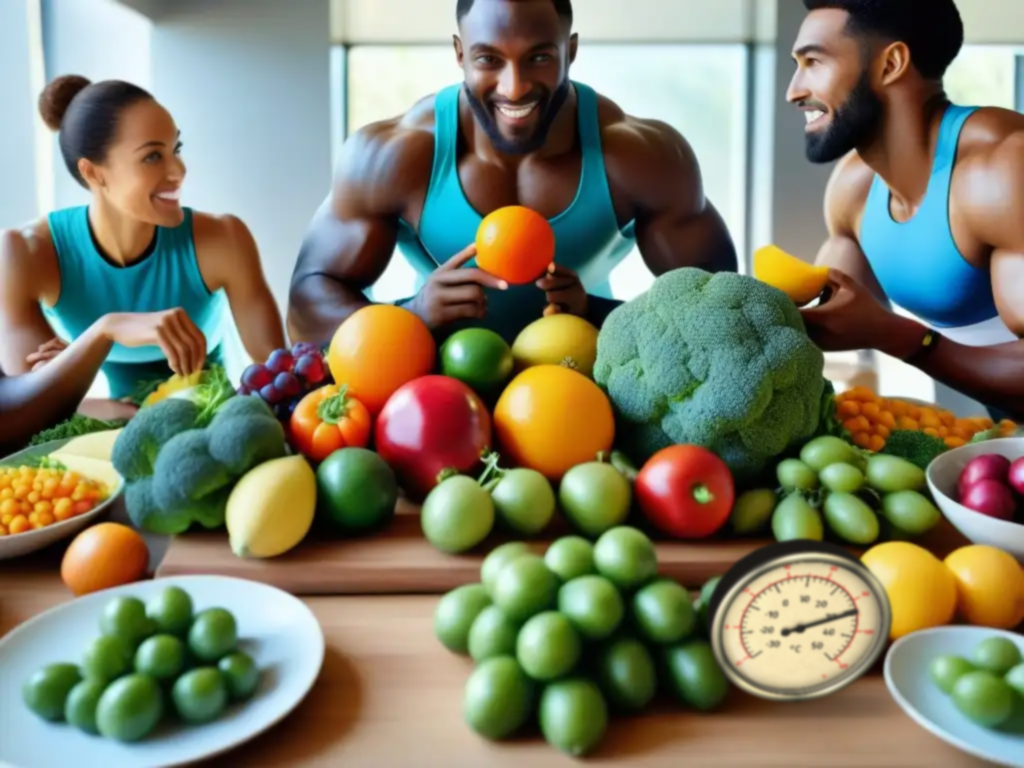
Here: 30 °C
